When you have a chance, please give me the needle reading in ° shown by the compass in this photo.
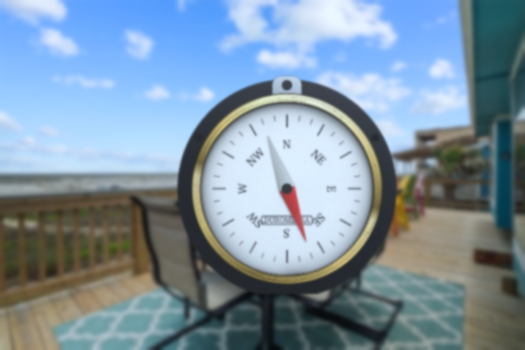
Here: 160 °
